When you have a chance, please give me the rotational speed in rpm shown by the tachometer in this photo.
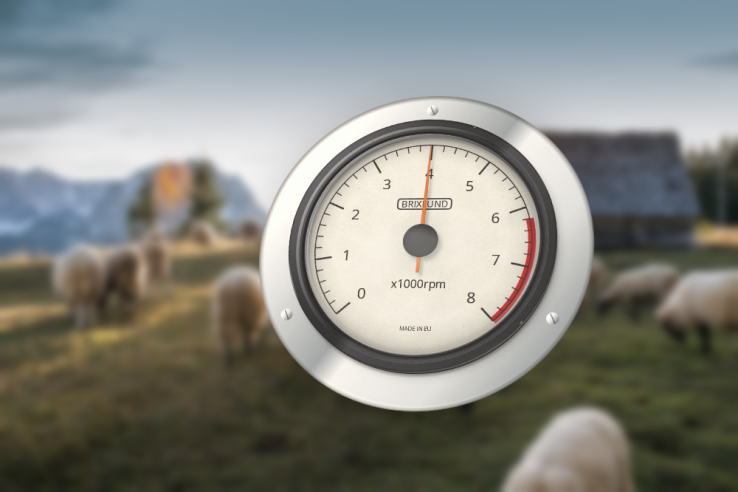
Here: 4000 rpm
